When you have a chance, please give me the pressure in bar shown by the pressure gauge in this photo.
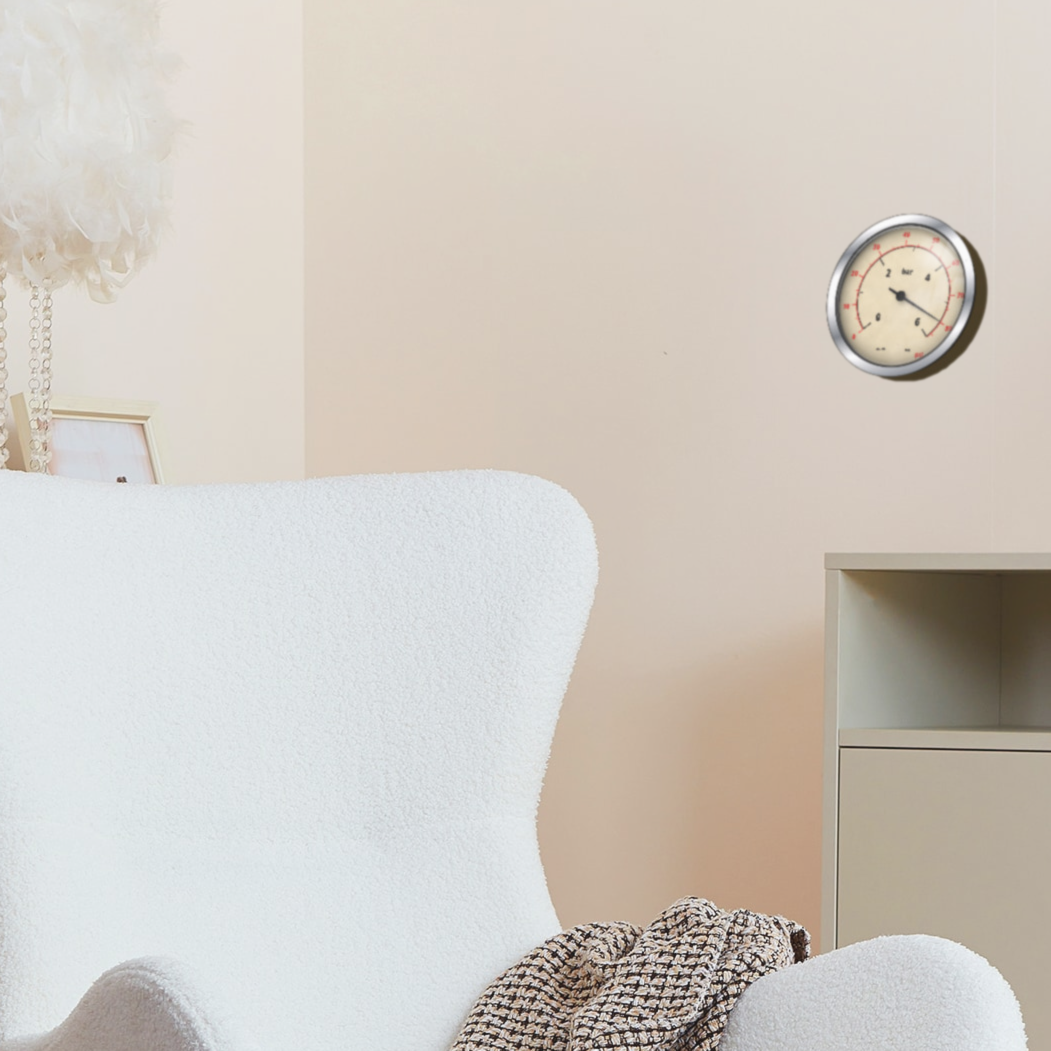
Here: 5.5 bar
